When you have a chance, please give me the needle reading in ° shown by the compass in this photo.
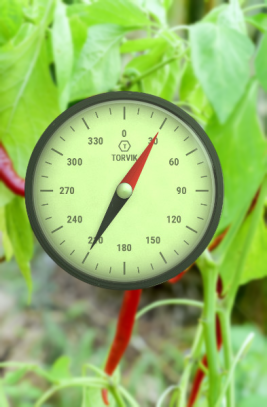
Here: 30 °
